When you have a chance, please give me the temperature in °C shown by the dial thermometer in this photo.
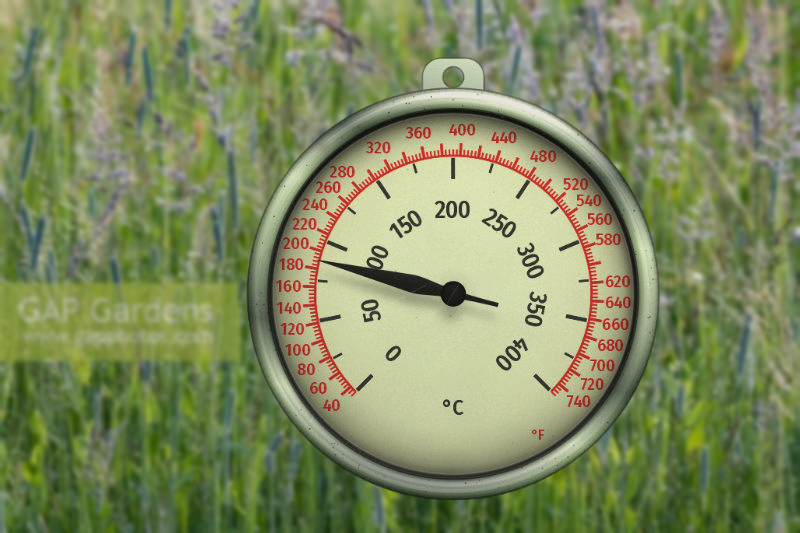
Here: 87.5 °C
